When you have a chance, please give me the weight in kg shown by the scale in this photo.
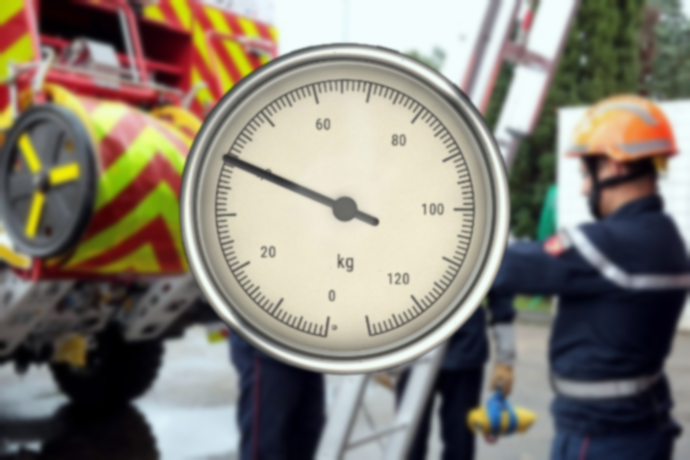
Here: 40 kg
